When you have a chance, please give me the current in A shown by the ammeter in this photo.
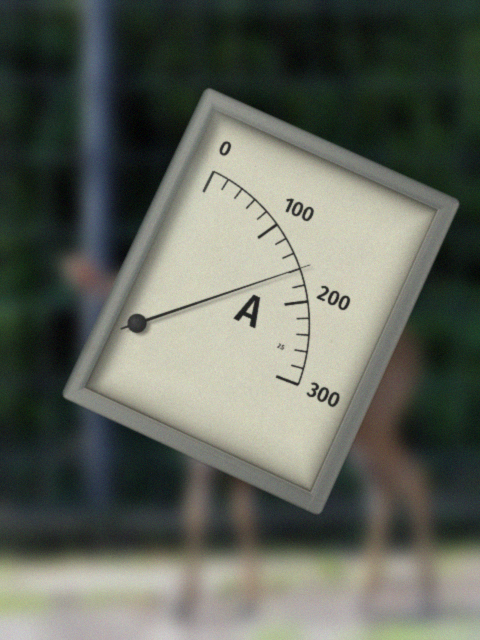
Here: 160 A
